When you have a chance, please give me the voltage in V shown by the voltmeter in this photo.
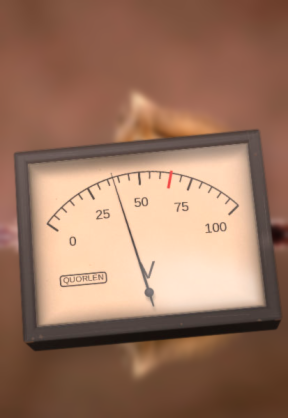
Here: 37.5 V
